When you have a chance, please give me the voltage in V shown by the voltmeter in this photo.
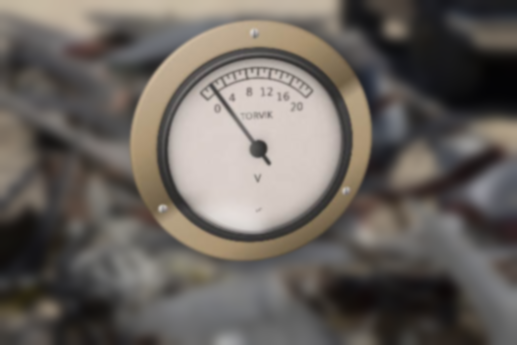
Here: 2 V
